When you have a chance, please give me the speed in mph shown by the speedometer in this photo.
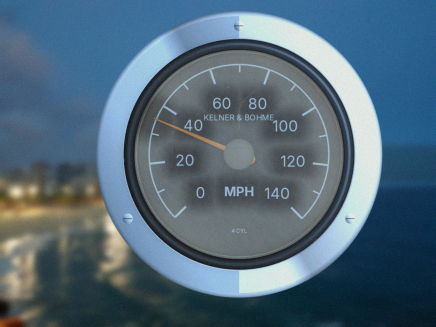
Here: 35 mph
